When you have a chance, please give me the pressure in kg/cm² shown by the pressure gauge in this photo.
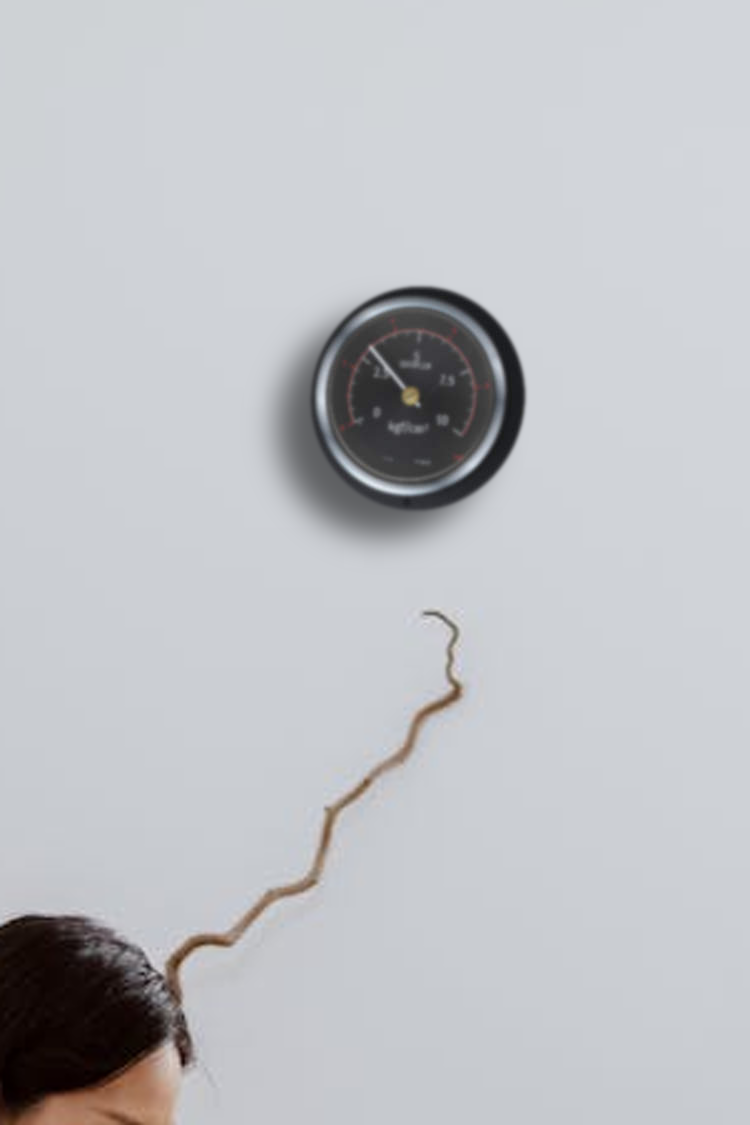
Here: 3 kg/cm²
